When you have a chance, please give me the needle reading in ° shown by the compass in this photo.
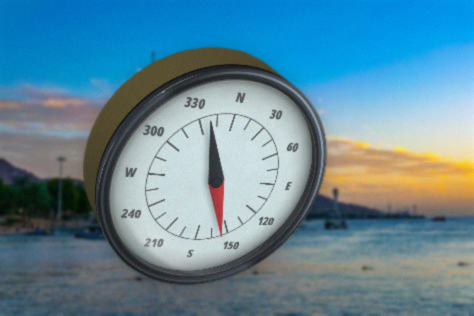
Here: 157.5 °
